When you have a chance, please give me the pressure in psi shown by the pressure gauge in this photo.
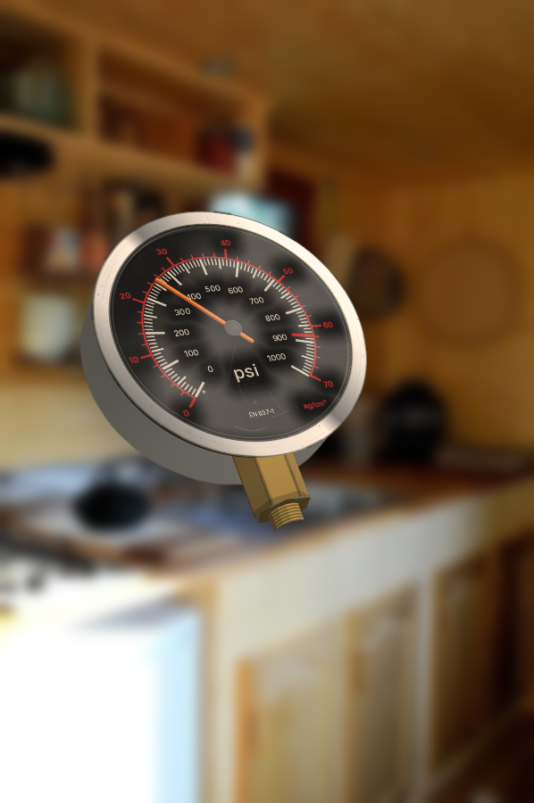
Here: 350 psi
